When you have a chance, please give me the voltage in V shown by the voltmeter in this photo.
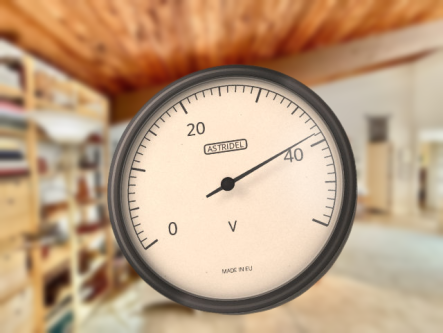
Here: 39 V
